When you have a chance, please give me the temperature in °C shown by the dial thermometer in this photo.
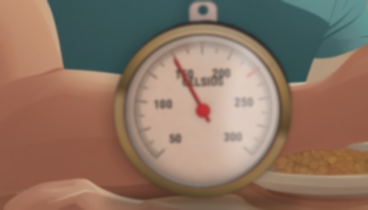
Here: 150 °C
